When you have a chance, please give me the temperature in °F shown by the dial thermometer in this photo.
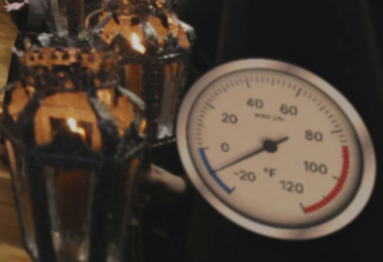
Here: -10 °F
